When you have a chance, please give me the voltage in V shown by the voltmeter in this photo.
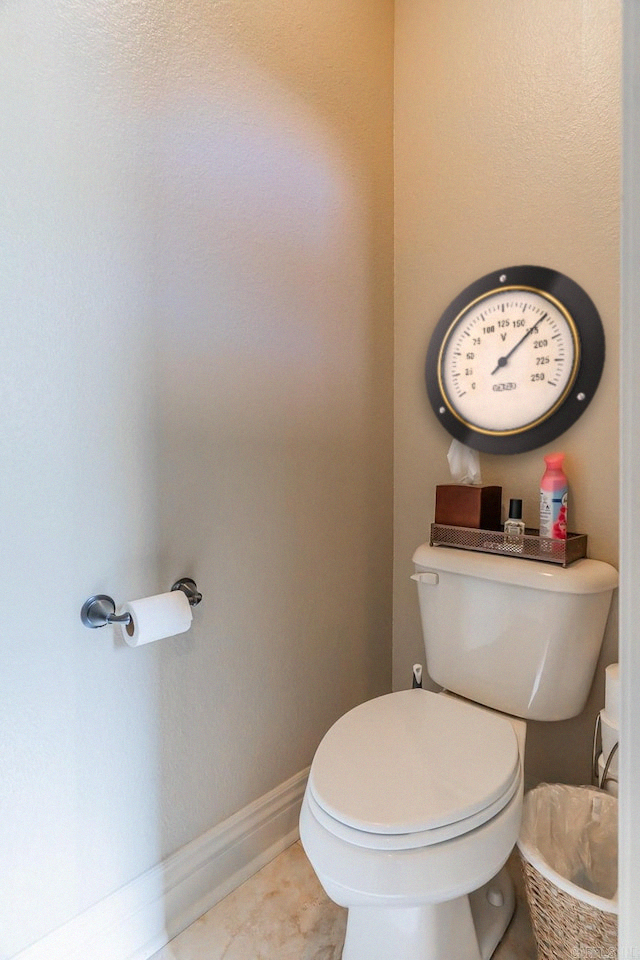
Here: 175 V
